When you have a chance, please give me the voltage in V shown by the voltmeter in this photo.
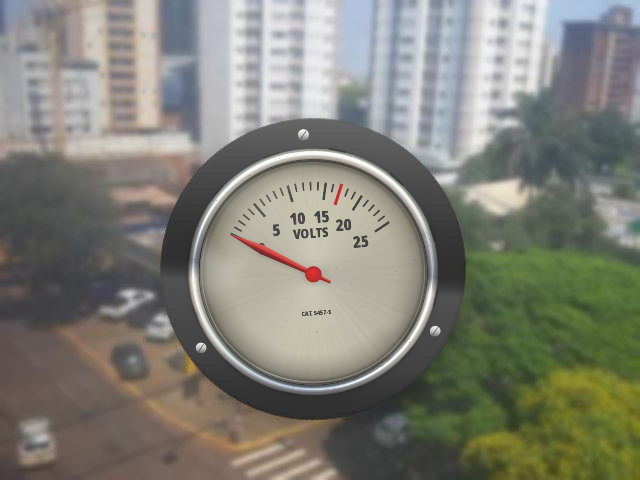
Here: 0 V
